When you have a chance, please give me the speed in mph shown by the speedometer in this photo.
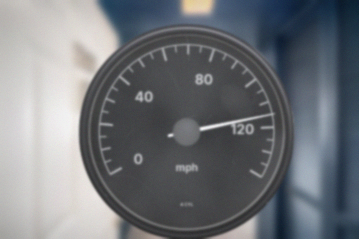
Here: 115 mph
